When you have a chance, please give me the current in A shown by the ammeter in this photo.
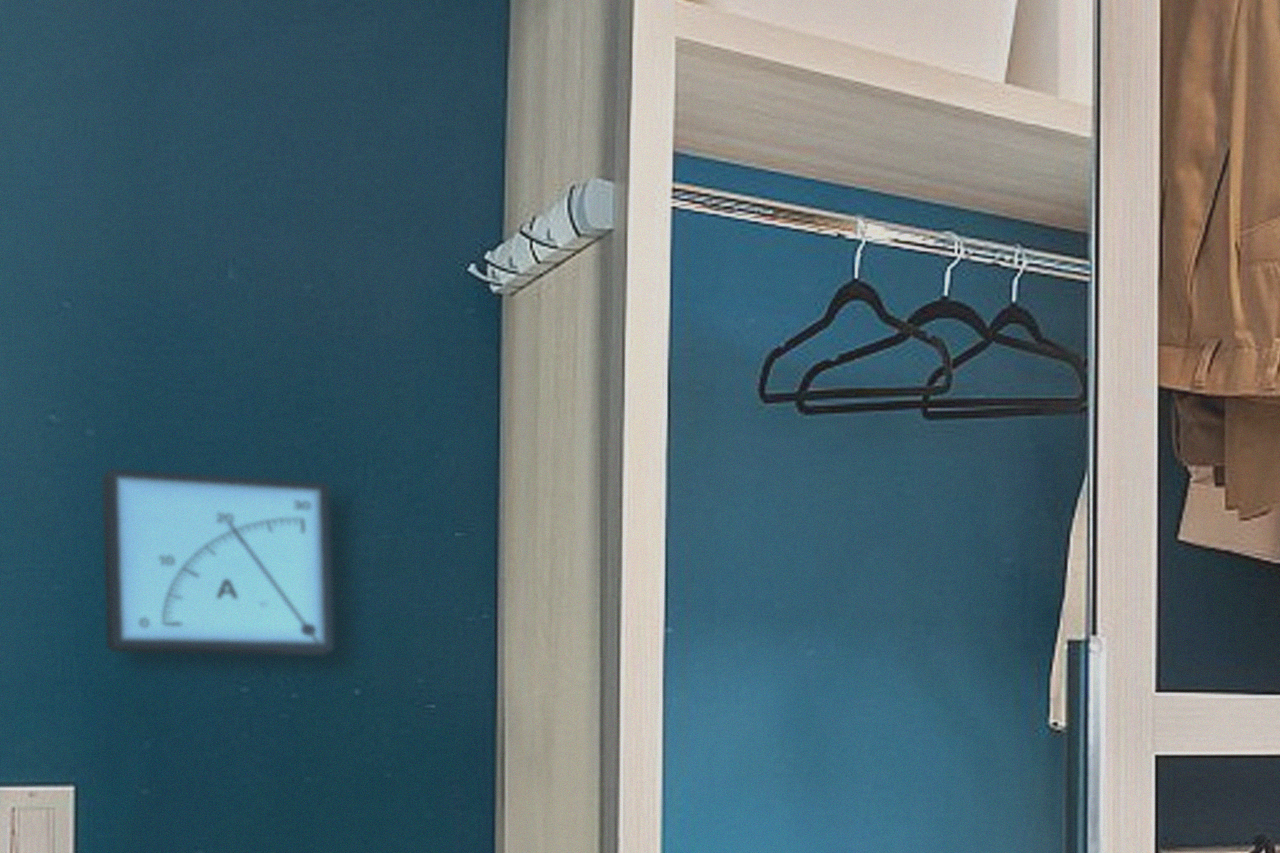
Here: 20 A
